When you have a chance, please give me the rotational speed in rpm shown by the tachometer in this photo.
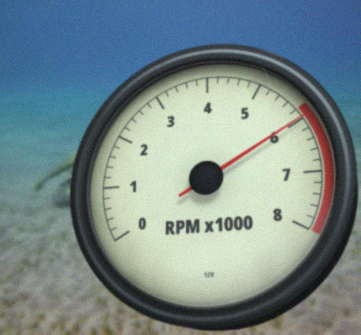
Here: 6000 rpm
